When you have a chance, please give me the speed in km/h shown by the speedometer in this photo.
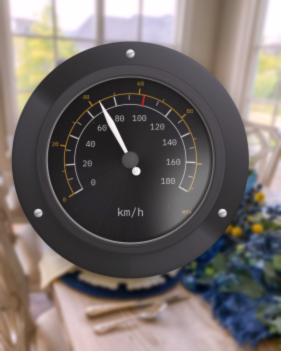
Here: 70 km/h
